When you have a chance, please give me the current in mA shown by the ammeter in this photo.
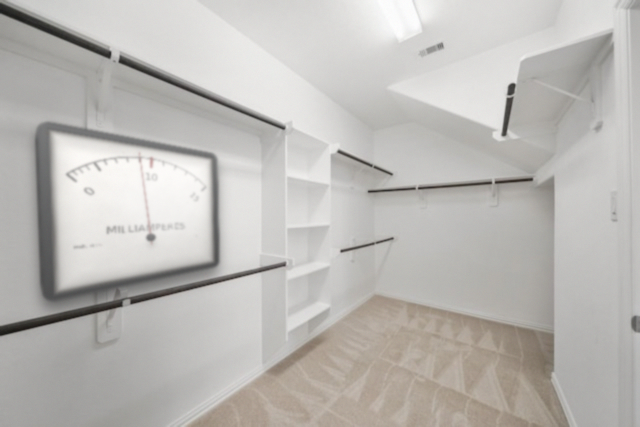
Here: 9 mA
